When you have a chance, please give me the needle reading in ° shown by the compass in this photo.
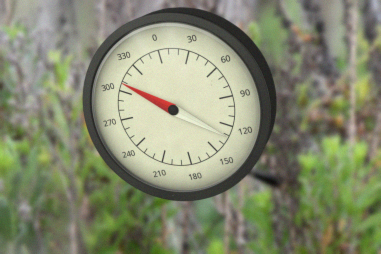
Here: 310 °
